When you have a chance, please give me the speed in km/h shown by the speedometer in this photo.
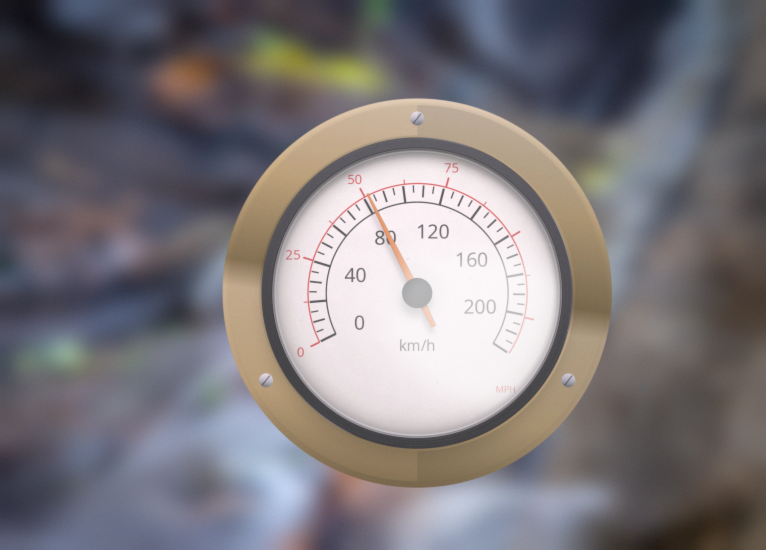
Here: 82.5 km/h
